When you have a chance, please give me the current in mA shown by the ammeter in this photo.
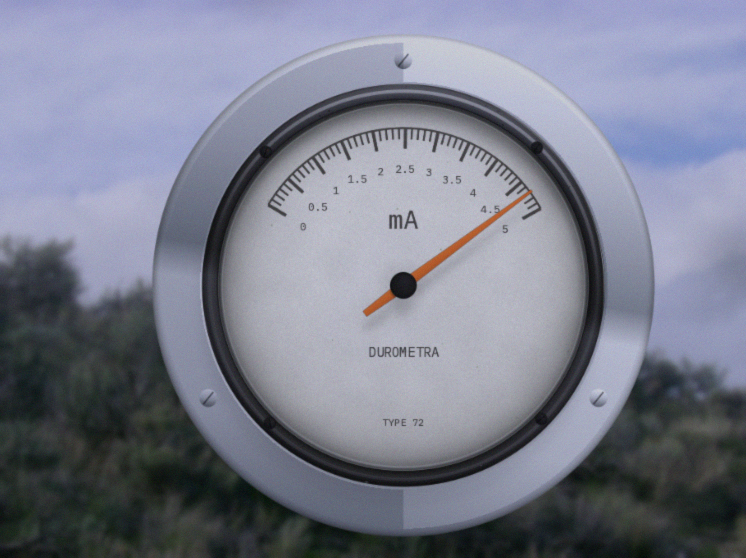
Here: 4.7 mA
